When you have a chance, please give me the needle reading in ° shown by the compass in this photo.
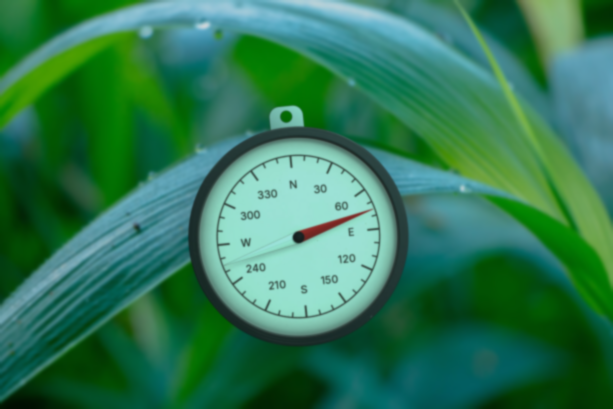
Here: 75 °
